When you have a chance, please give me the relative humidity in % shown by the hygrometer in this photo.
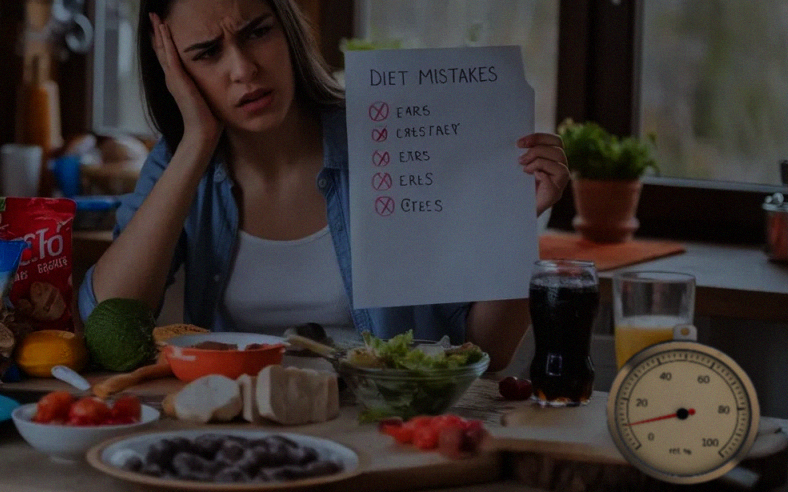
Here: 10 %
